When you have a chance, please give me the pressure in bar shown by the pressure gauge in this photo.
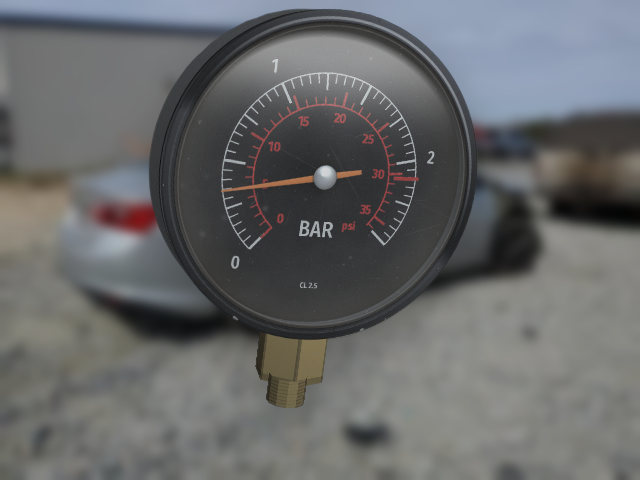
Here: 0.35 bar
